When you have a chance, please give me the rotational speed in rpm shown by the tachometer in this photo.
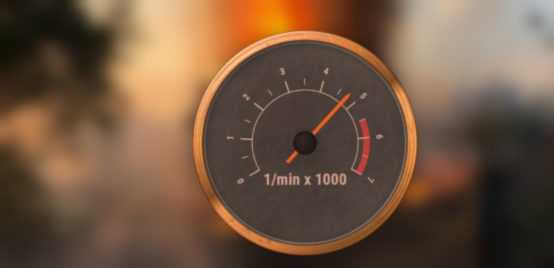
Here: 4750 rpm
